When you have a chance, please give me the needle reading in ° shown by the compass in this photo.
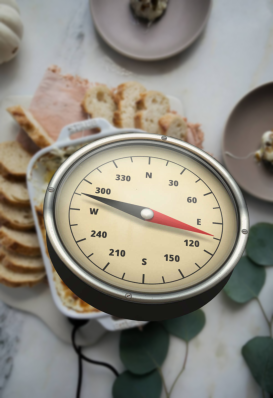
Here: 105 °
